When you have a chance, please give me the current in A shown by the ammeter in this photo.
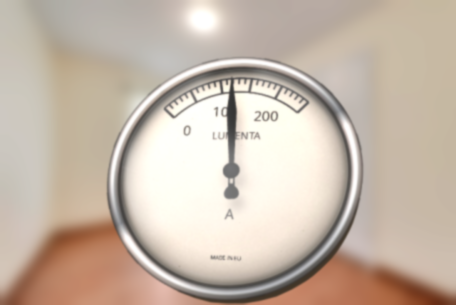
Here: 120 A
